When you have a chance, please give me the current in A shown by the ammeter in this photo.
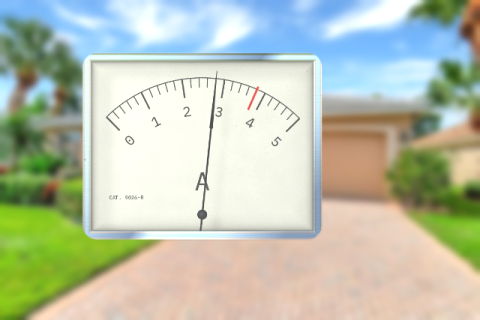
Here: 2.8 A
